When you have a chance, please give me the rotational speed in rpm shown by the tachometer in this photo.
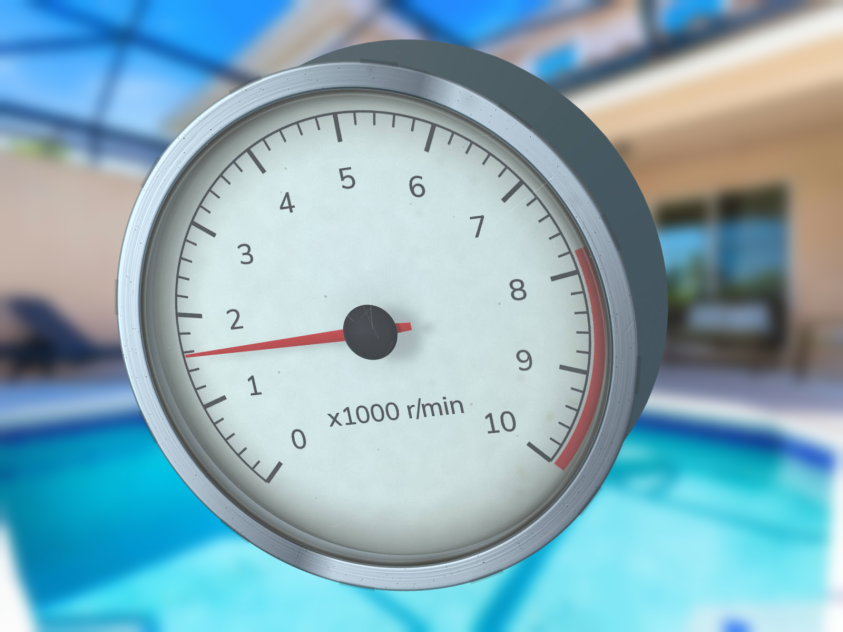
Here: 1600 rpm
